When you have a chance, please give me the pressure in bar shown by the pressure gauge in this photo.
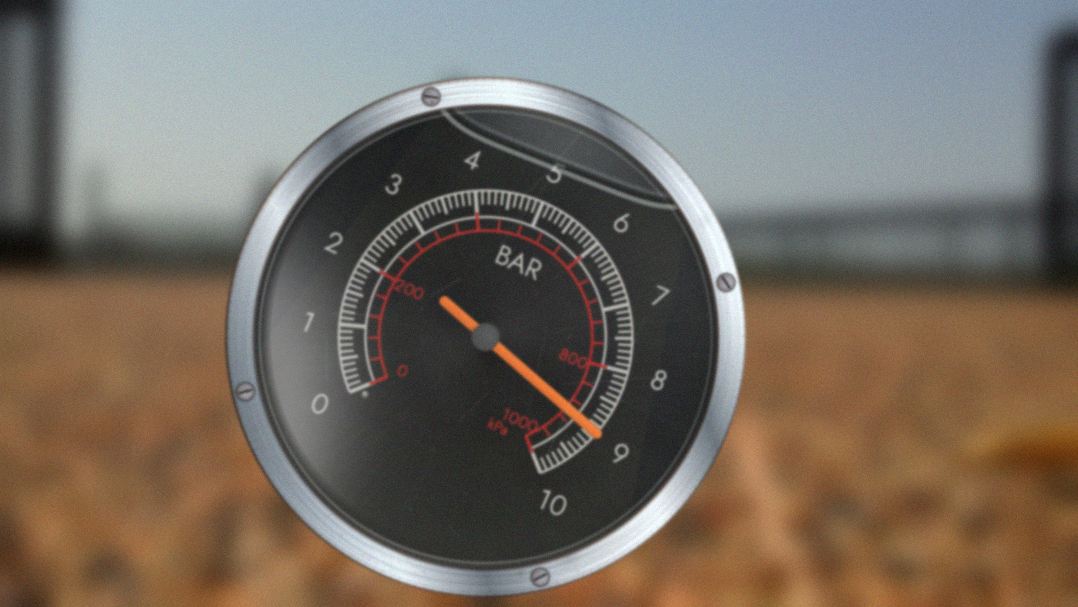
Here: 9 bar
